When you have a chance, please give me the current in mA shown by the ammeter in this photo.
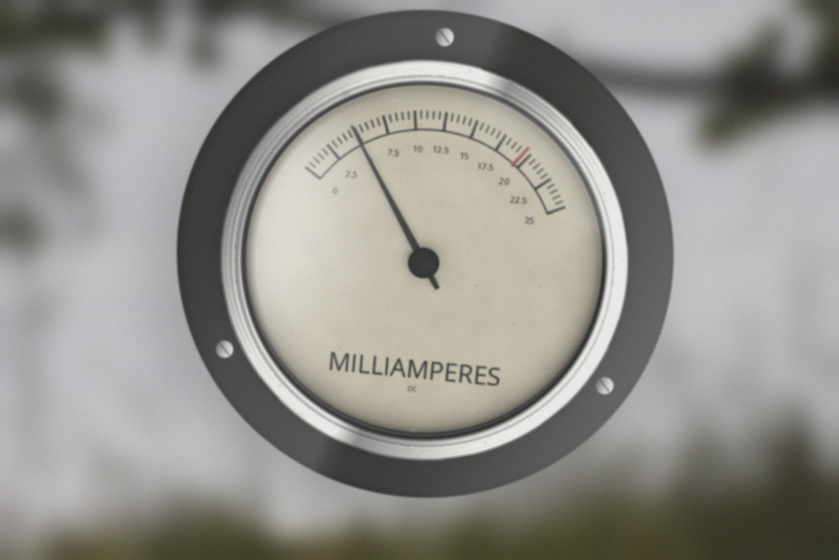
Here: 5 mA
